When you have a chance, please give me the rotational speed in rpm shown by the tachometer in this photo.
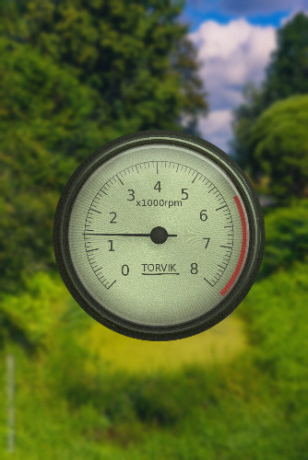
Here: 1400 rpm
